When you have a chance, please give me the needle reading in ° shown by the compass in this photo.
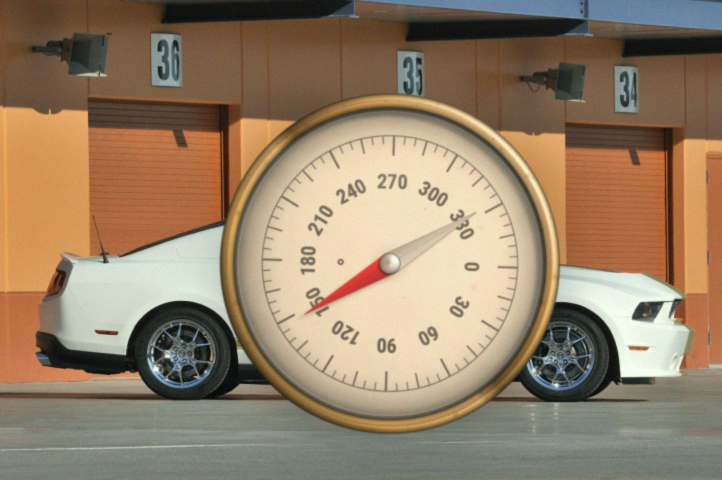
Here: 147.5 °
